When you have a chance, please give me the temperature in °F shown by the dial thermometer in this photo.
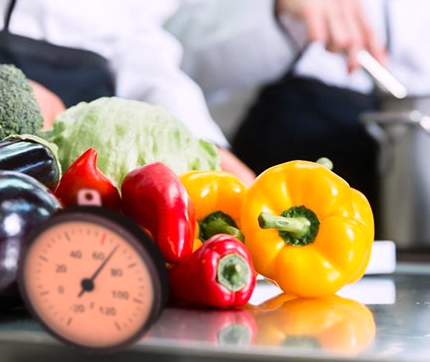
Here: 68 °F
